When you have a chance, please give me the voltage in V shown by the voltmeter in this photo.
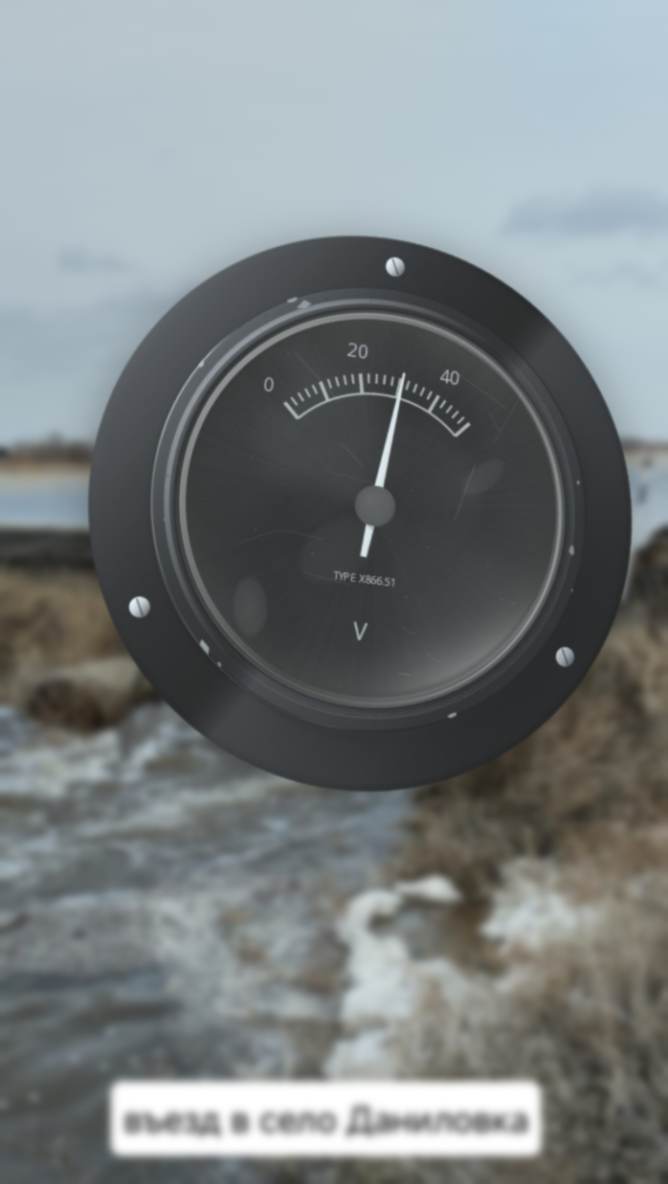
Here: 30 V
